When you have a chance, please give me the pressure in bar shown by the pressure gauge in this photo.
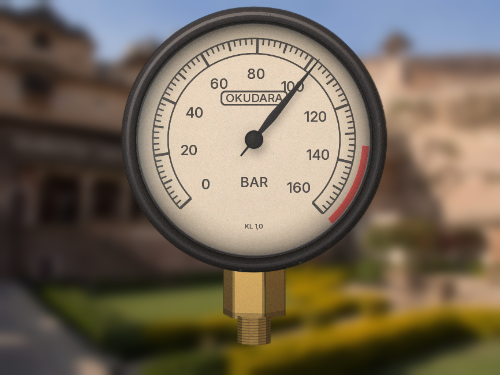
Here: 102 bar
